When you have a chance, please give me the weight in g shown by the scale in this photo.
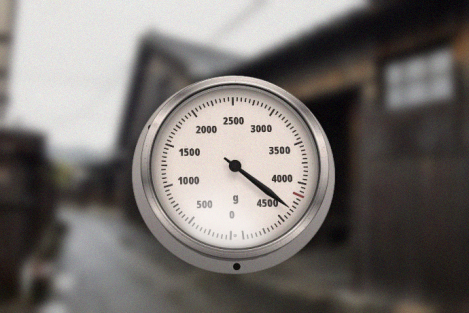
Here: 4350 g
